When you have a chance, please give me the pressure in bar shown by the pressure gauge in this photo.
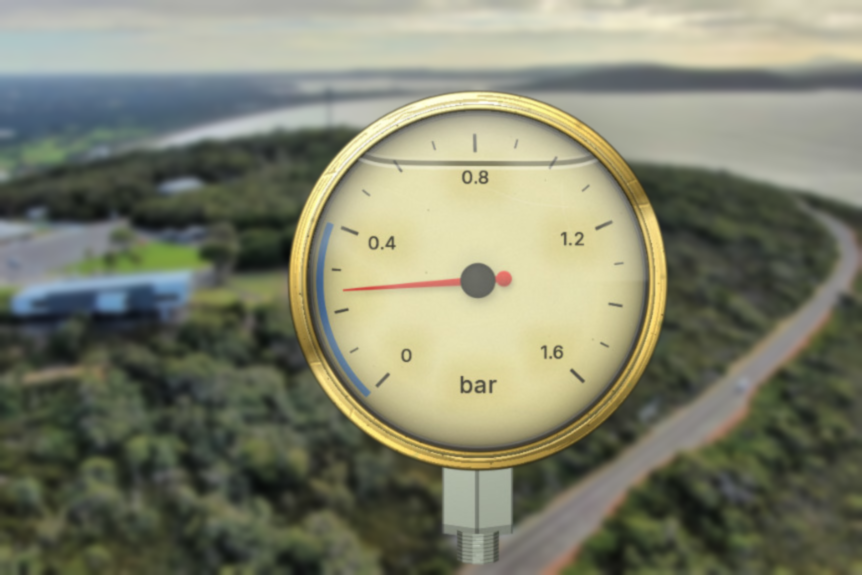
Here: 0.25 bar
